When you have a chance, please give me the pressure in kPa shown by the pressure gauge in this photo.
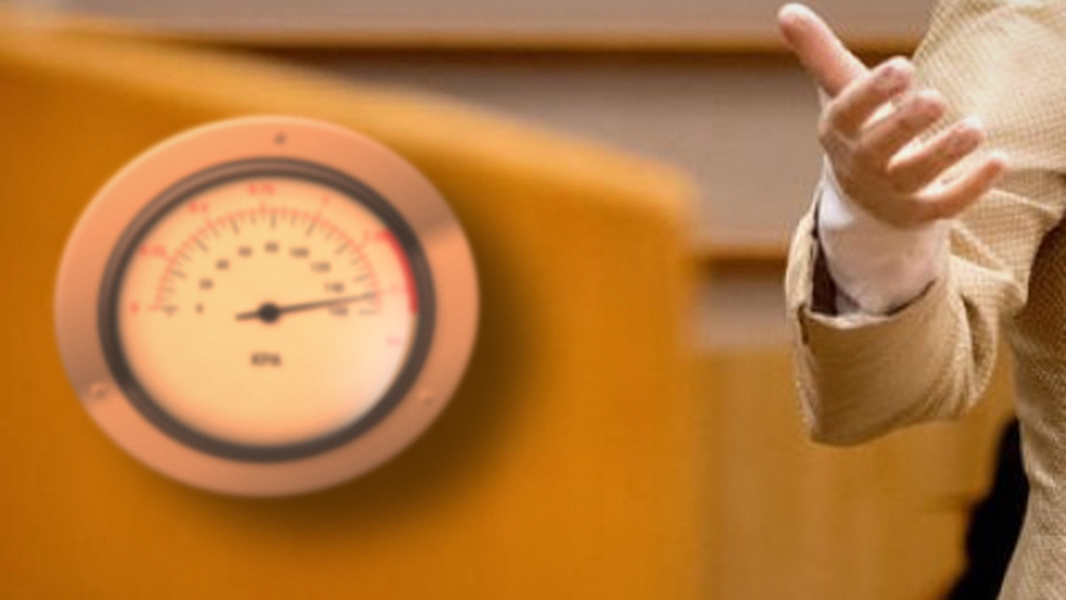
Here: 150 kPa
